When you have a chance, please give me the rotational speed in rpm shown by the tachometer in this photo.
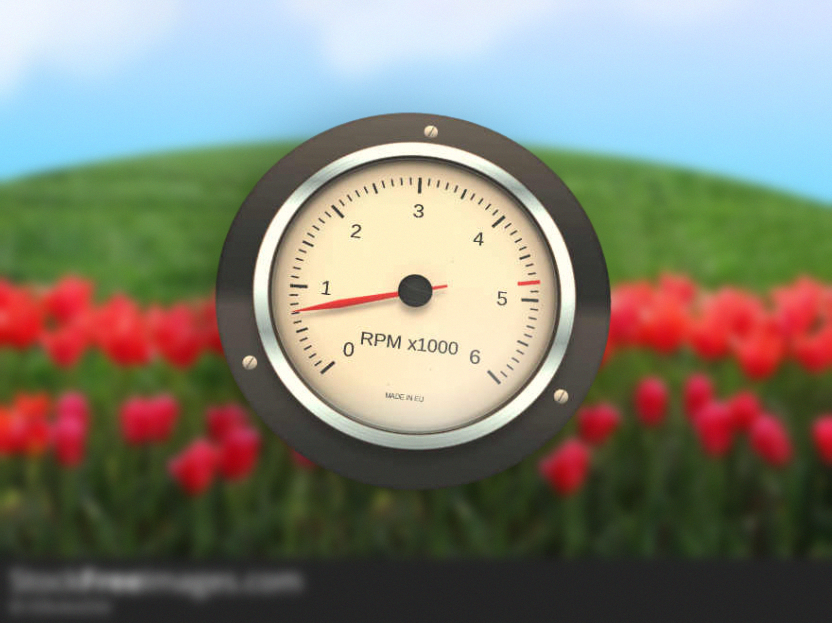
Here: 700 rpm
